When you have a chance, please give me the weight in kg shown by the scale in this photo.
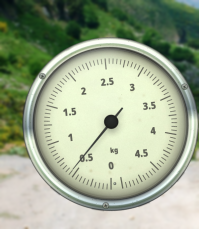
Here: 0.55 kg
